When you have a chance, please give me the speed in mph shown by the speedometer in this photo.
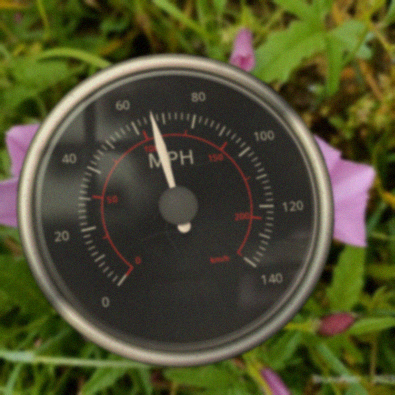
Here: 66 mph
